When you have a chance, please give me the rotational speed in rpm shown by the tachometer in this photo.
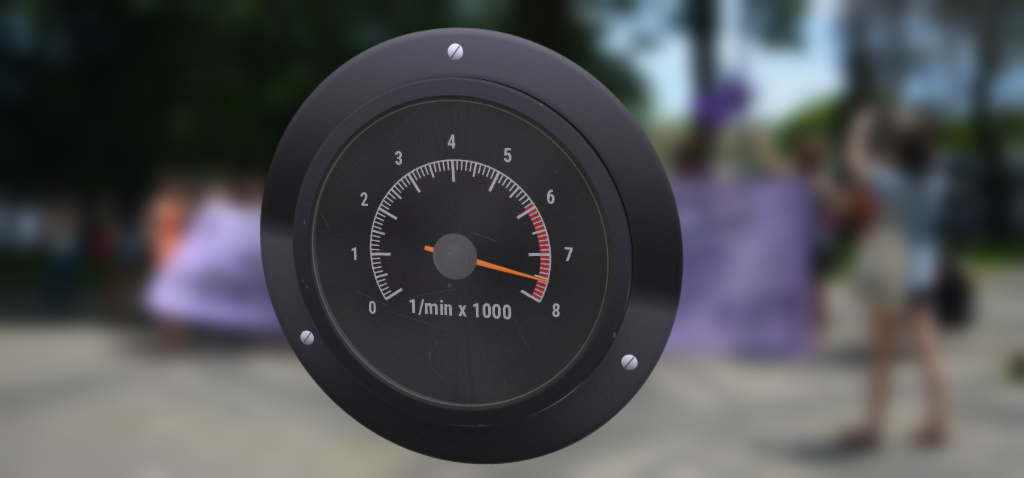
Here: 7500 rpm
